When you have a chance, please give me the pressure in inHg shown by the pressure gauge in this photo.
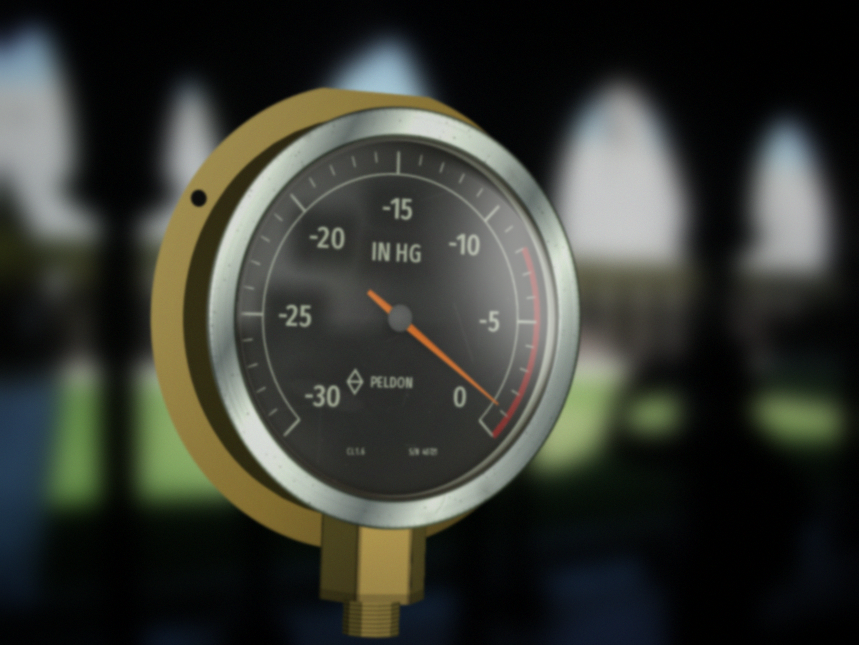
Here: -1 inHg
